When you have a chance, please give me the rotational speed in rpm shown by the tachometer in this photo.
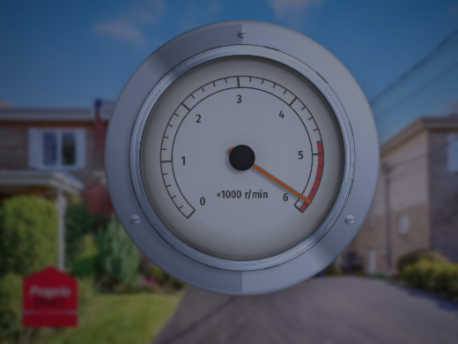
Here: 5800 rpm
